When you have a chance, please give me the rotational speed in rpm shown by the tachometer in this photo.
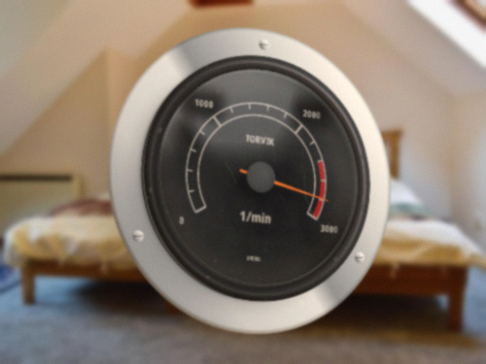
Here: 2800 rpm
